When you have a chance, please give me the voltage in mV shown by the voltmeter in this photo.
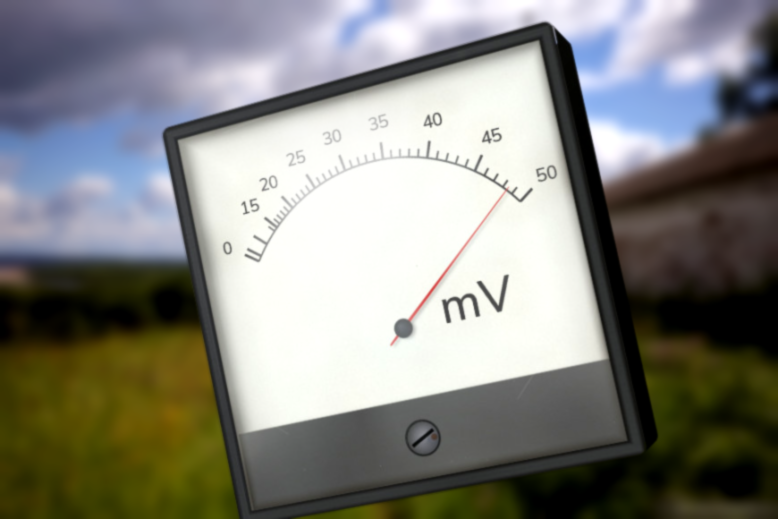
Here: 48.5 mV
